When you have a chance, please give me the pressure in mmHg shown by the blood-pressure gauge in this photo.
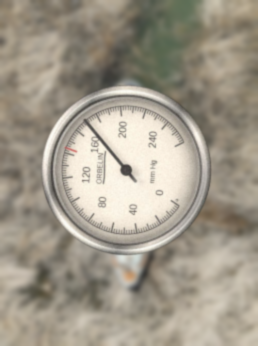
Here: 170 mmHg
